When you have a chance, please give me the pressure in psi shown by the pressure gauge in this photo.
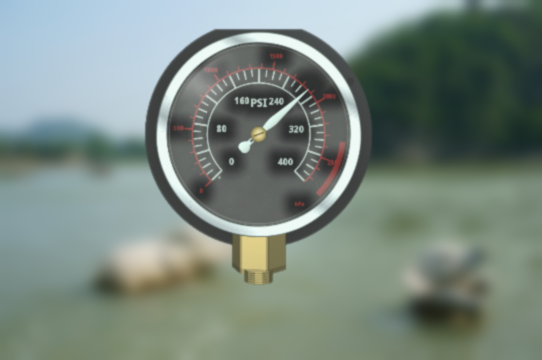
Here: 270 psi
